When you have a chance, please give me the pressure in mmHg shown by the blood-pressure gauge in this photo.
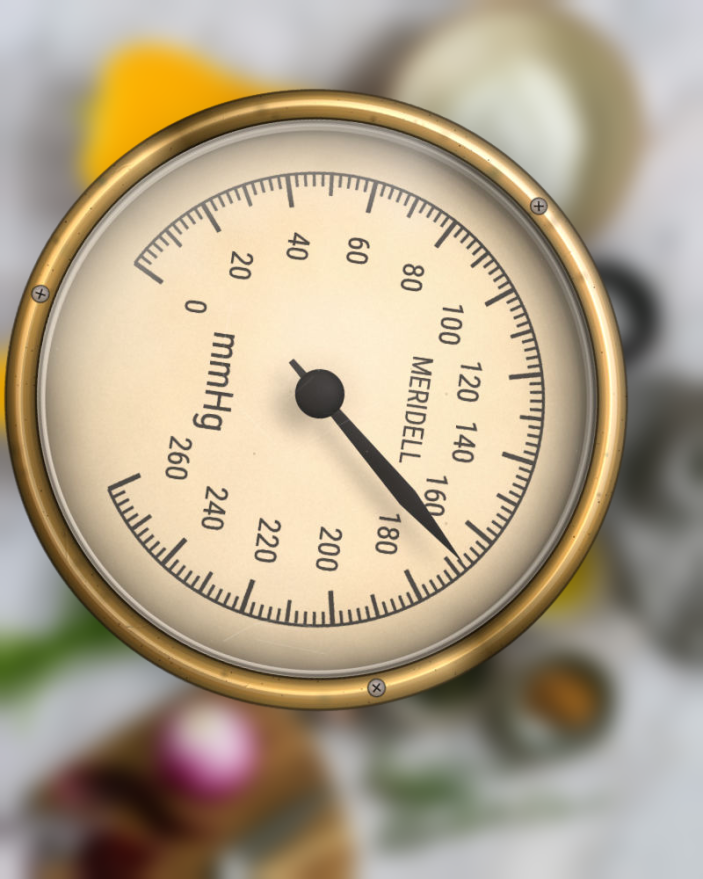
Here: 168 mmHg
